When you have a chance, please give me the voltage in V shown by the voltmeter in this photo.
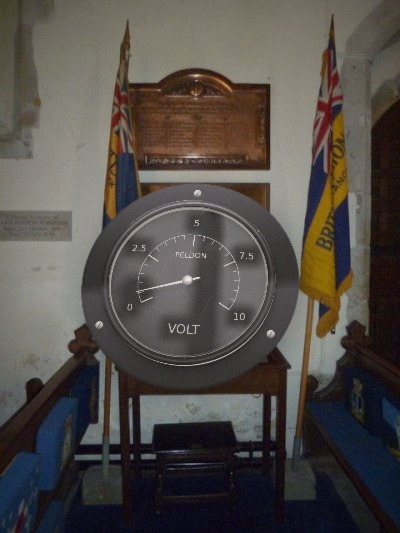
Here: 0.5 V
